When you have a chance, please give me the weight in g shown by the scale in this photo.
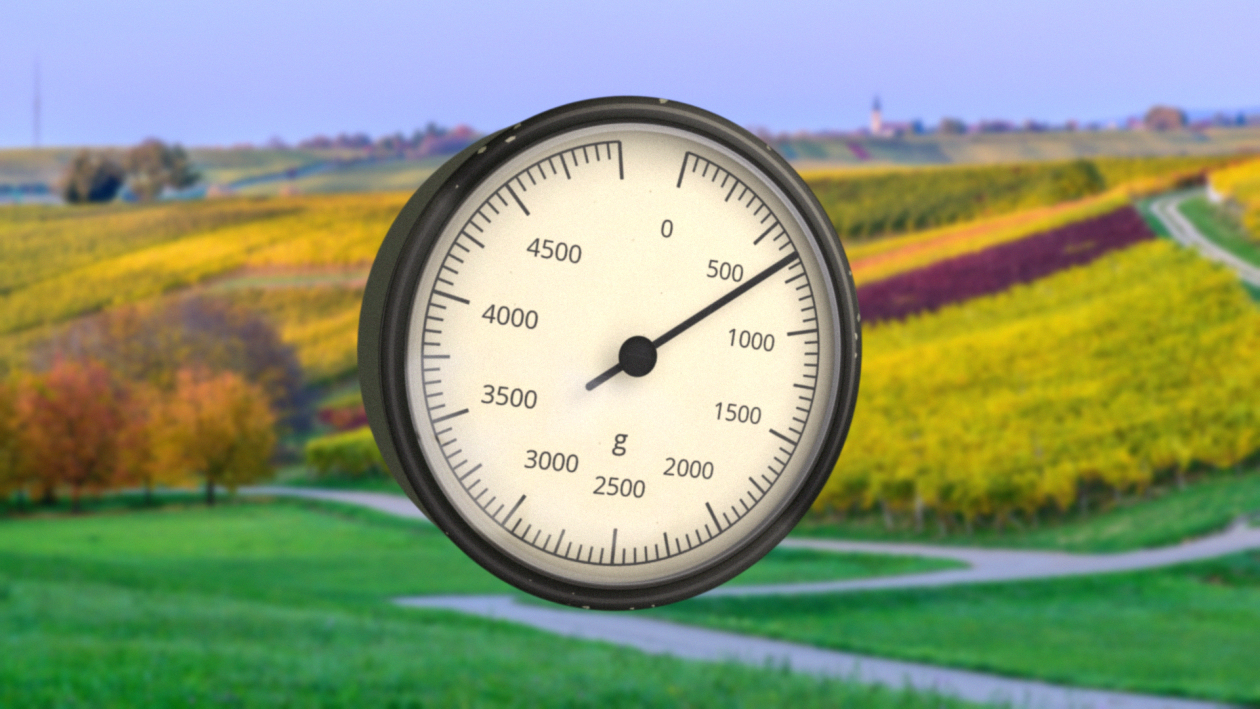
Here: 650 g
